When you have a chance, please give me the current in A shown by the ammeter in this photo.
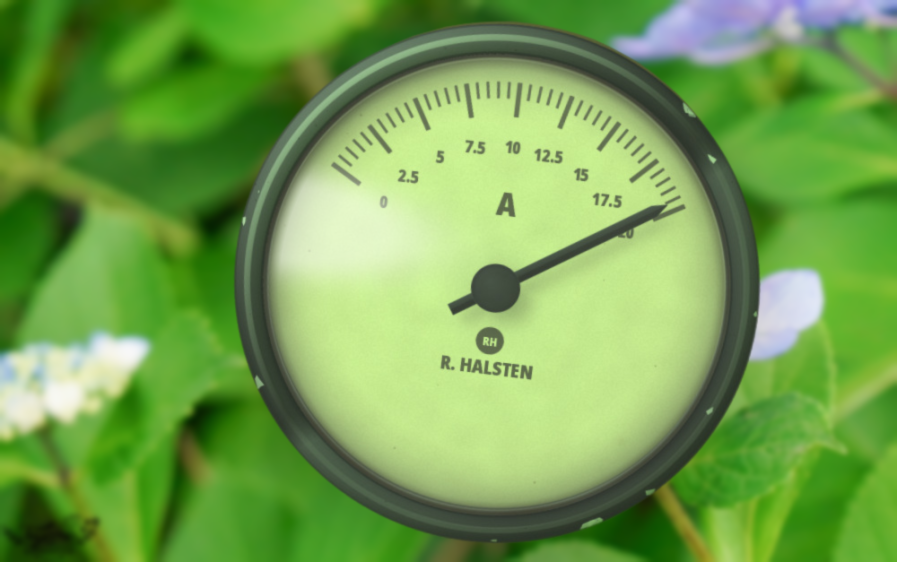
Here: 19.5 A
